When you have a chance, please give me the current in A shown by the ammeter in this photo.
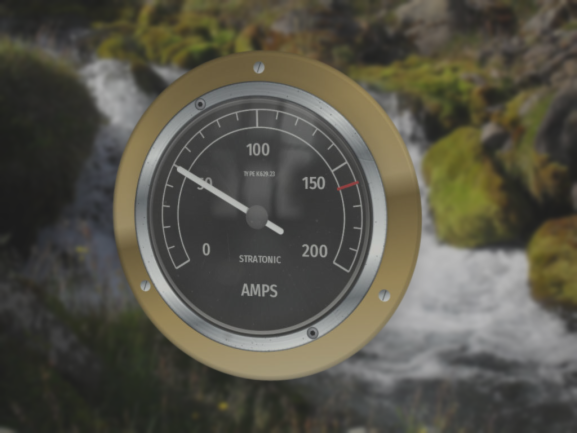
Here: 50 A
